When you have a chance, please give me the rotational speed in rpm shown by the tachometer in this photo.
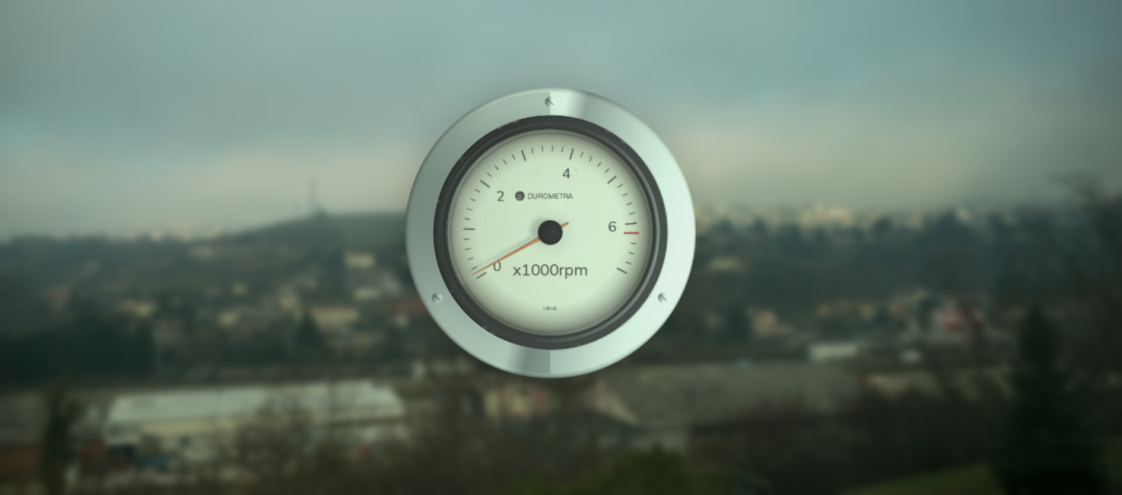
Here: 100 rpm
